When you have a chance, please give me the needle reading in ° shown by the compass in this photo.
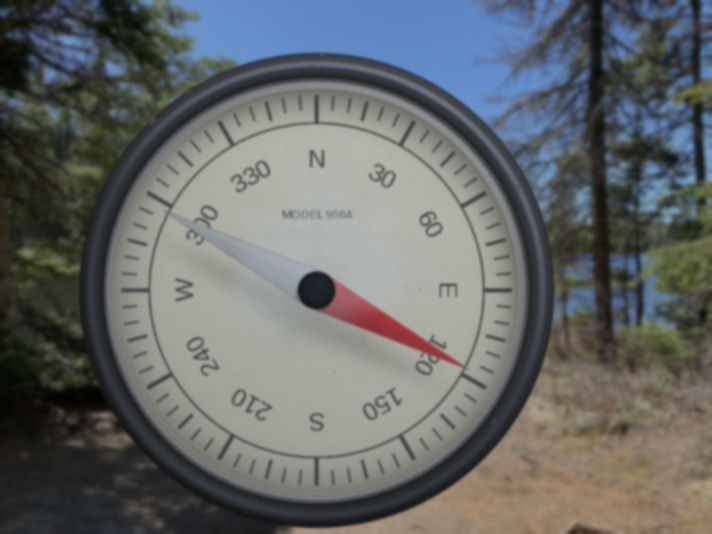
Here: 117.5 °
